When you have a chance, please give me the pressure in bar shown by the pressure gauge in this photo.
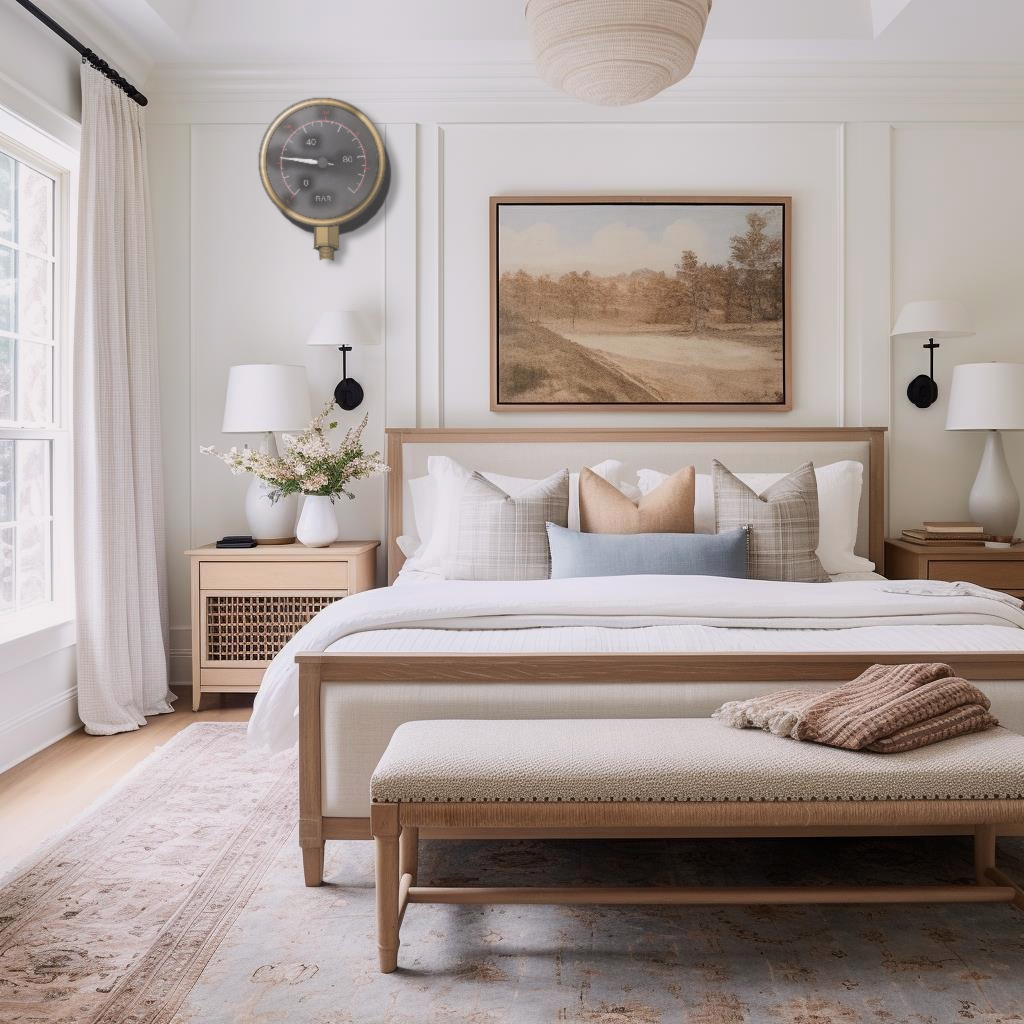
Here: 20 bar
